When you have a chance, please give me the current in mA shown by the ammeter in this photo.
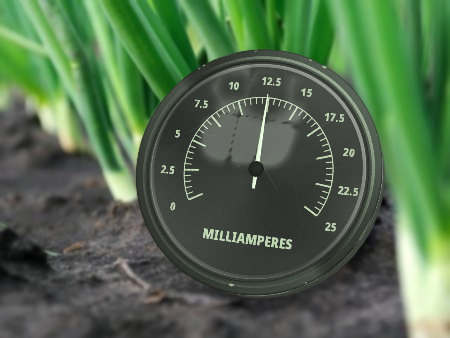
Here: 12.5 mA
